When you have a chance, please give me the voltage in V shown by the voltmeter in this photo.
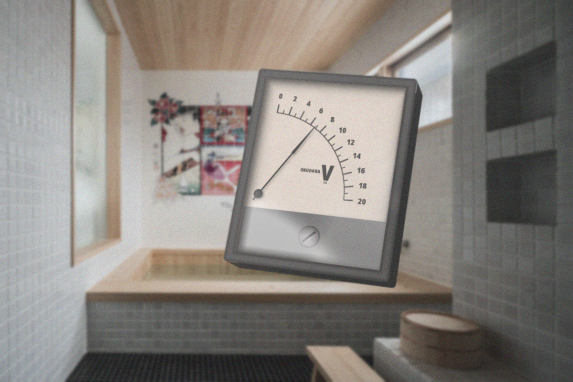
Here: 7 V
